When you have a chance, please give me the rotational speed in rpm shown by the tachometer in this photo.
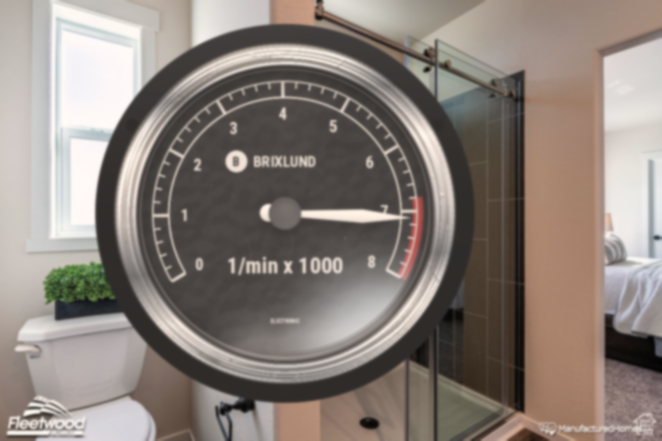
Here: 7100 rpm
